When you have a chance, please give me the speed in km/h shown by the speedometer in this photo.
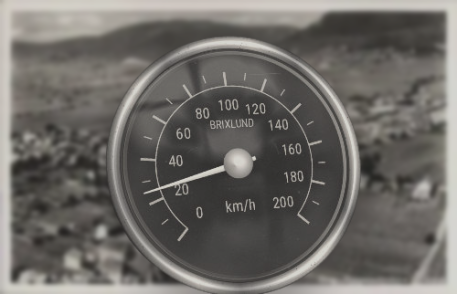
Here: 25 km/h
